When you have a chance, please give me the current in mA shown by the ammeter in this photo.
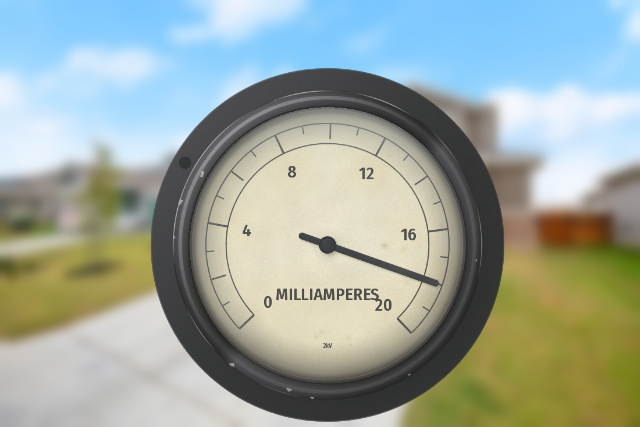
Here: 18 mA
